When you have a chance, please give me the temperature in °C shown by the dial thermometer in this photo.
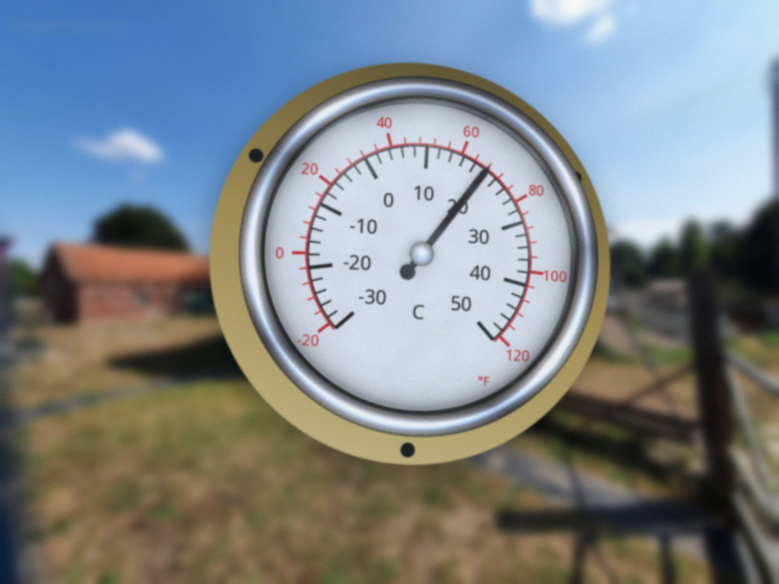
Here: 20 °C
